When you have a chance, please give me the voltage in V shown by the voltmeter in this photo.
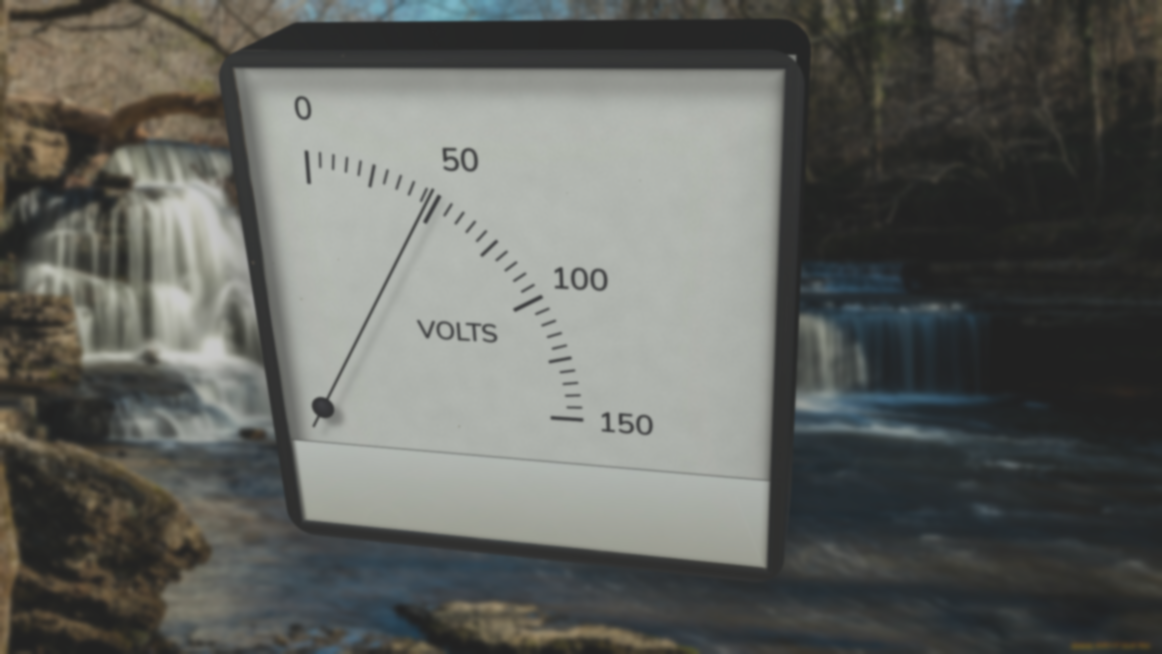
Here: 47.5 V
